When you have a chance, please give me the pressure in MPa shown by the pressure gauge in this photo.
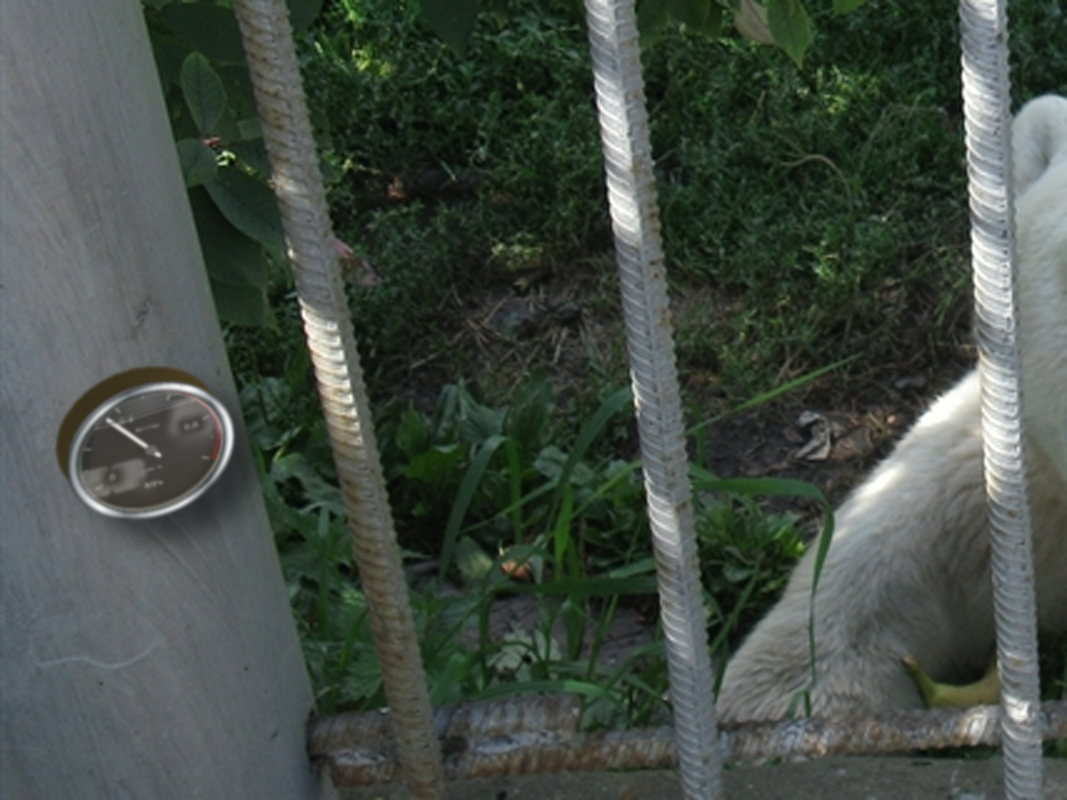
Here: 0.35 MPa
